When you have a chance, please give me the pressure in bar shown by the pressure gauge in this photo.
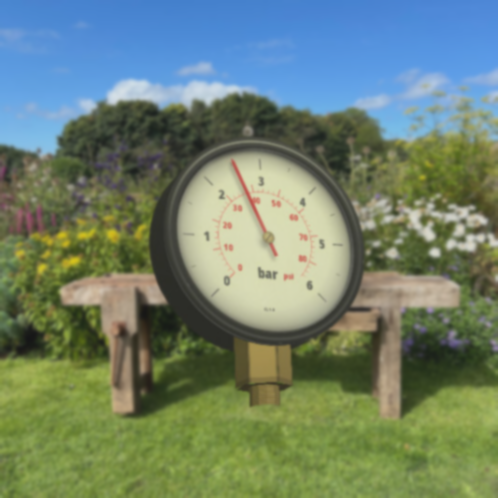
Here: 2.5 bar
